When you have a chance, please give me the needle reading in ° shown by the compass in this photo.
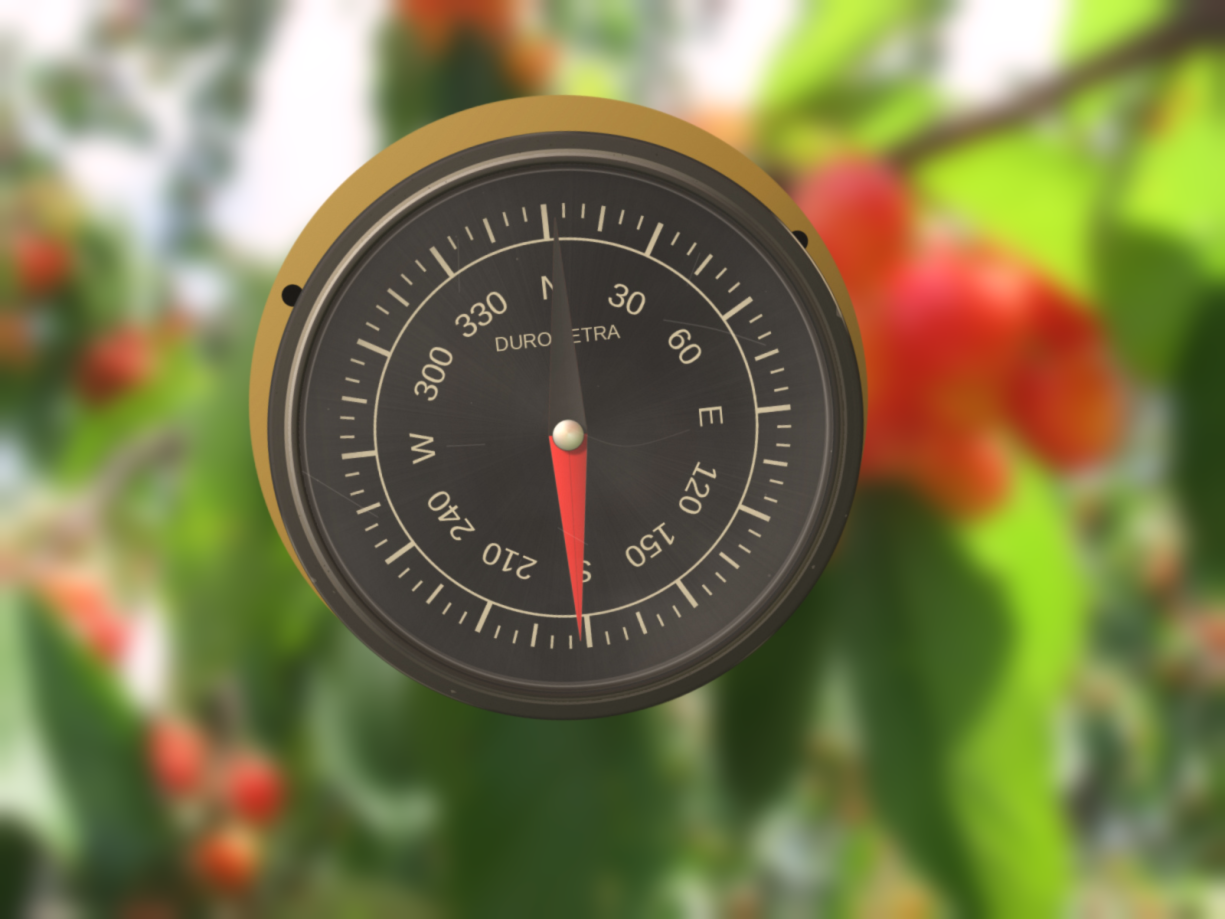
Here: 182.5 °
